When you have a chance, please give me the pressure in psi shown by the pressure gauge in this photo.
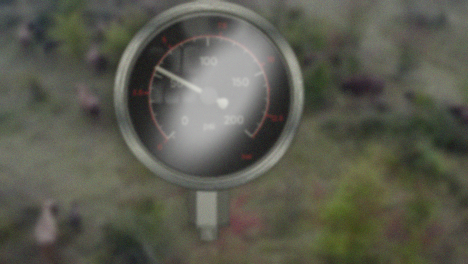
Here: 55 psi
